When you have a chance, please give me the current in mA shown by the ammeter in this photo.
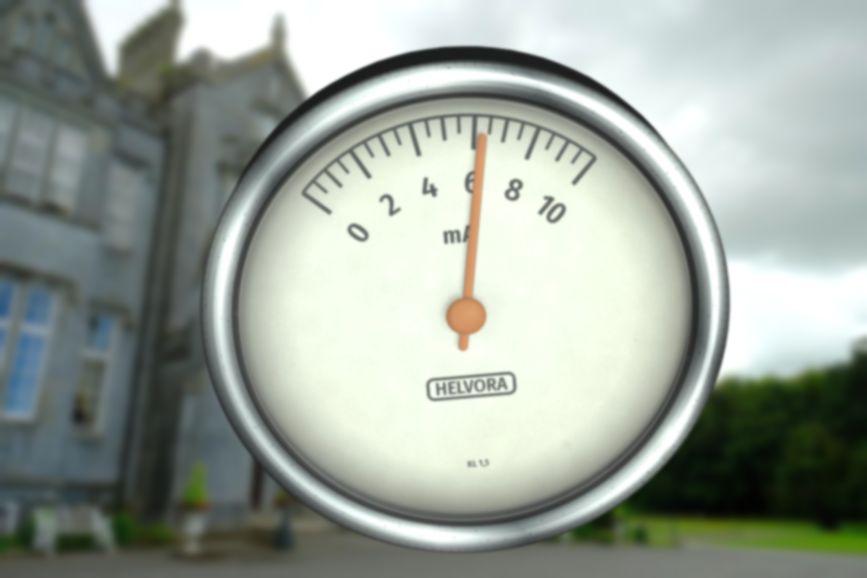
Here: 6.25 mA
